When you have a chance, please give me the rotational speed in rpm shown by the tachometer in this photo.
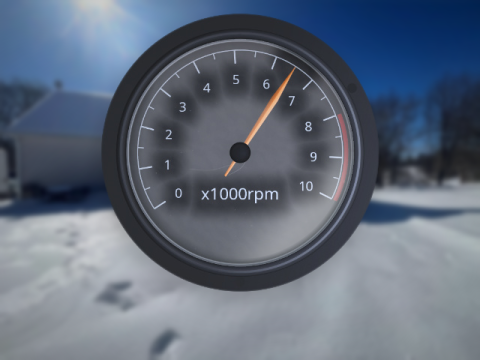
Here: 6500 rpm
